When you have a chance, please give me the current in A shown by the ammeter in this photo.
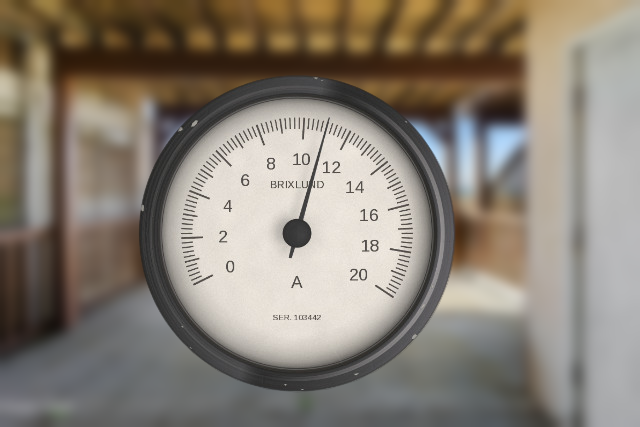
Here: 11 A
